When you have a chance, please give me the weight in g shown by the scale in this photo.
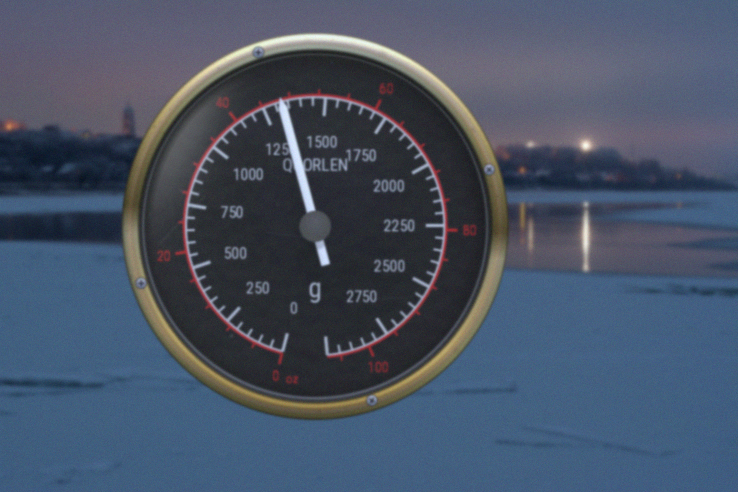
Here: 1325 g
